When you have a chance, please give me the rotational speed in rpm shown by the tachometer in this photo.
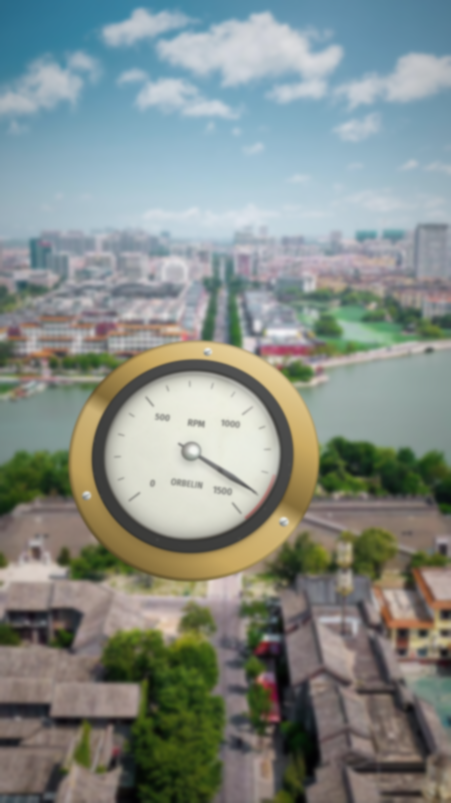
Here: 1400 rpm
